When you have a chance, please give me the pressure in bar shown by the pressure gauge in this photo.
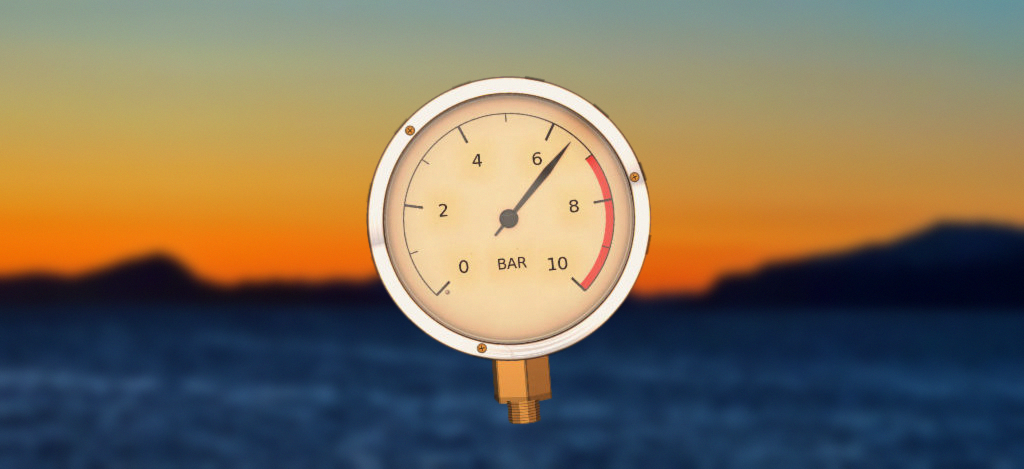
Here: 6.5 bar
